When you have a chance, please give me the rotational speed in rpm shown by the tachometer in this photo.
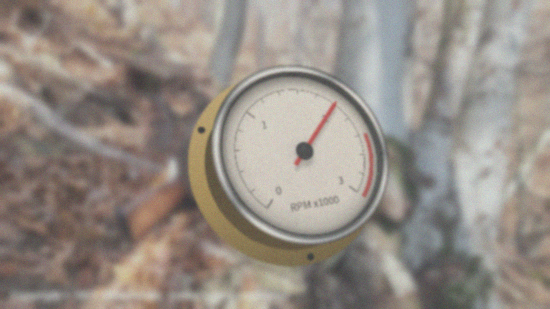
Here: 2000 rpm
